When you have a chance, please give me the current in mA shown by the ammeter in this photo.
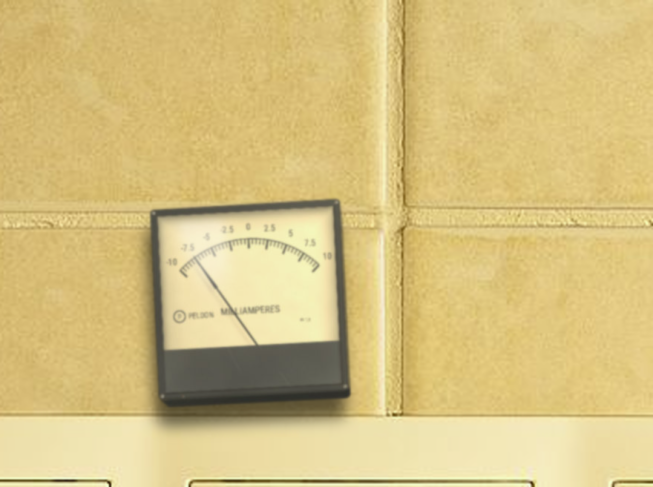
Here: -7.5 mA
